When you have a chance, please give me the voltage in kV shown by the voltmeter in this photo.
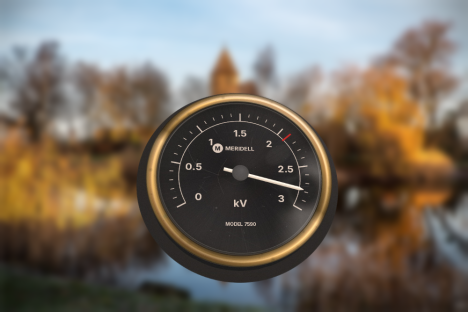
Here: 2.8 kV
